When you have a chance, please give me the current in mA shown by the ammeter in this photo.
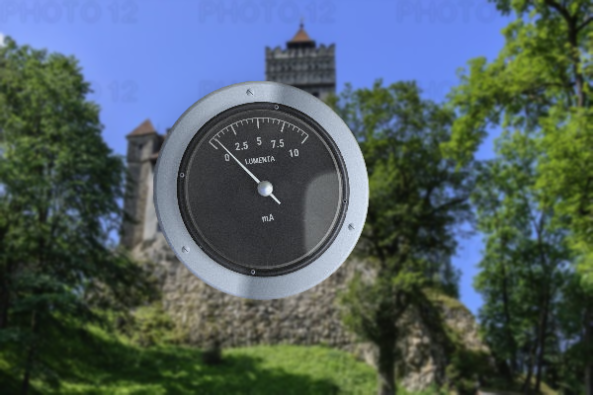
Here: 0.5 mA
